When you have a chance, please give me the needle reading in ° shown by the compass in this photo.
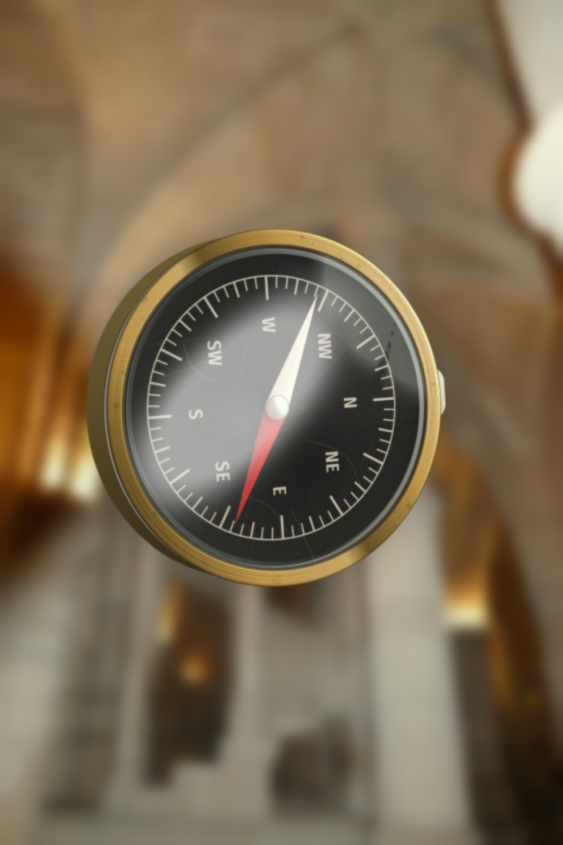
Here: 115 °
